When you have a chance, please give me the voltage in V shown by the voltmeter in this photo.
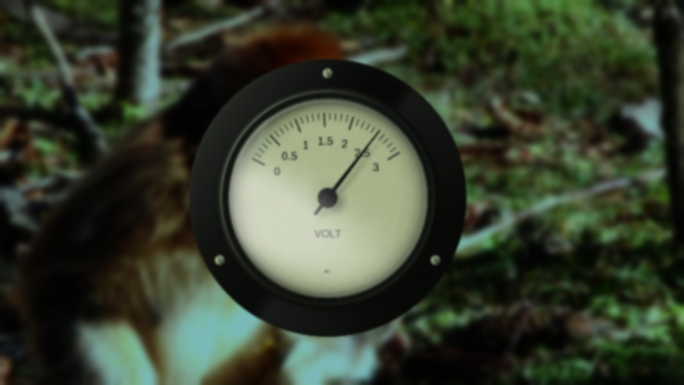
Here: 2.5 V
